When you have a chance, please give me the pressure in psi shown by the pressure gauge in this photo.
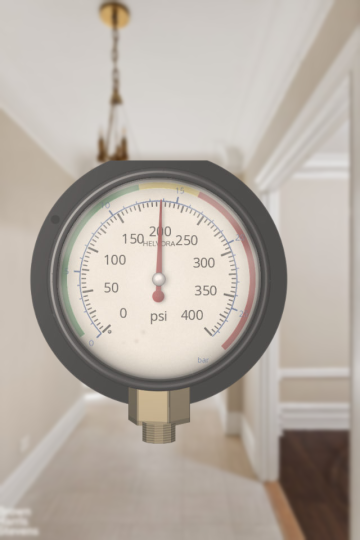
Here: 200 psi
